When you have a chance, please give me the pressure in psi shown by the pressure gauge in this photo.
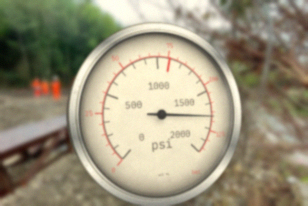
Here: 1700 psi
